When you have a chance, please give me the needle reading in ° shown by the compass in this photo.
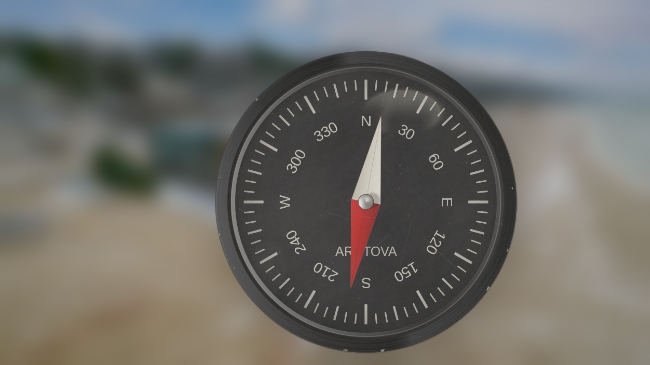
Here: 190 °
